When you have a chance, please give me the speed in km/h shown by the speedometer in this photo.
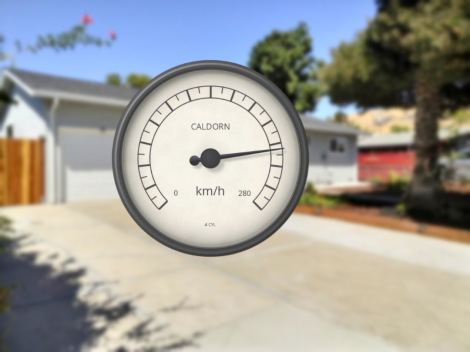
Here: 225 km/h
